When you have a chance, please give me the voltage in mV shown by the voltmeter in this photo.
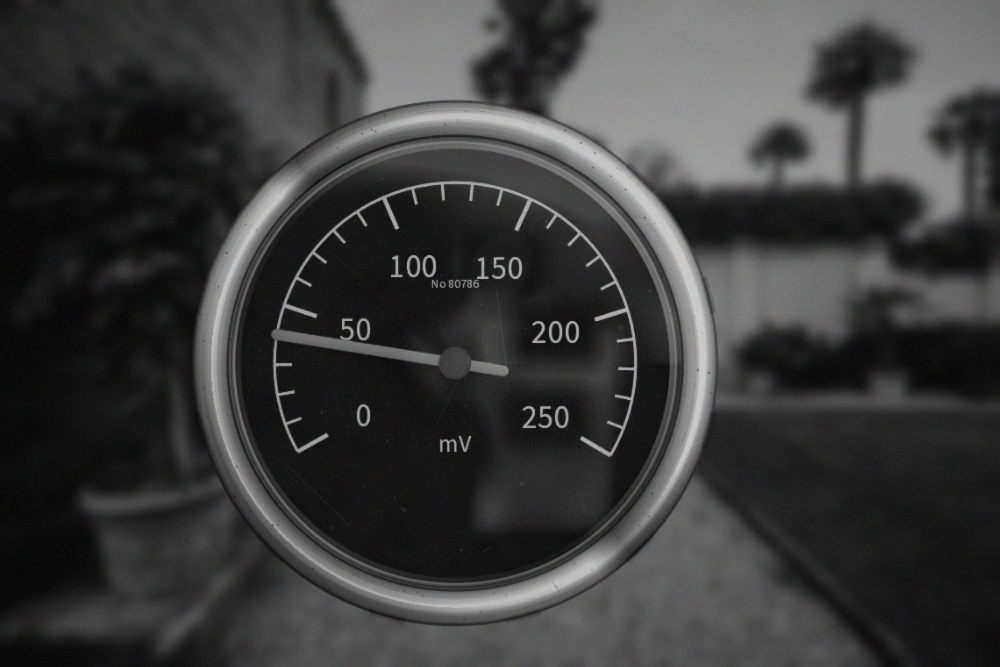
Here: 40 mV
